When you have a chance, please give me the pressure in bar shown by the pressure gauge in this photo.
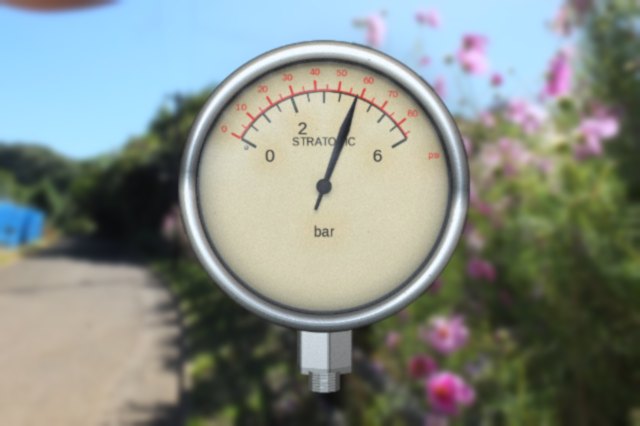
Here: 4 bar
